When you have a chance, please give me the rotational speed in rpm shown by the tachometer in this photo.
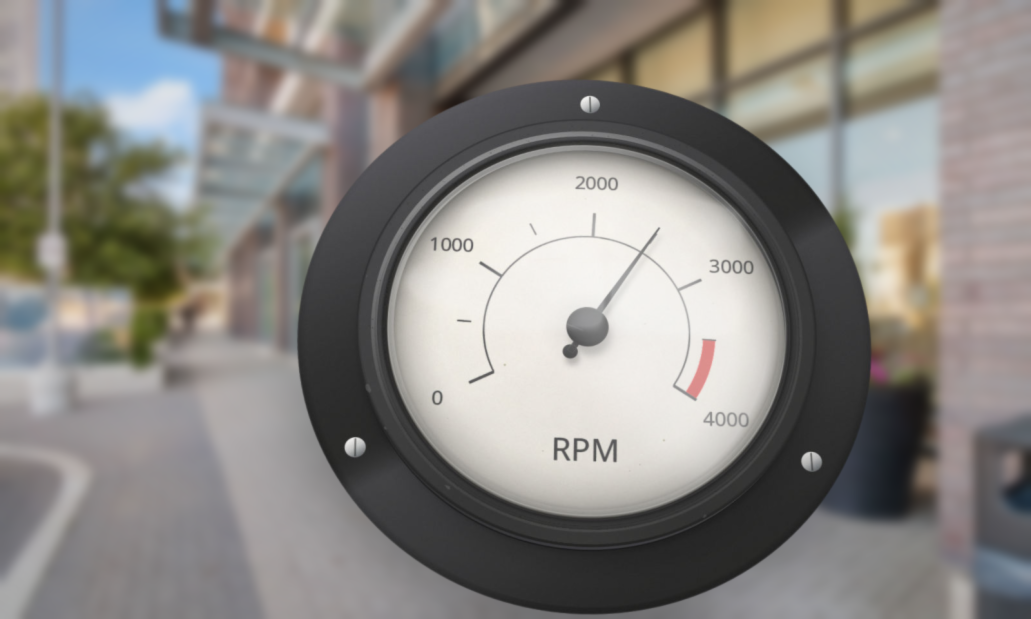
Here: 2500 rpm
